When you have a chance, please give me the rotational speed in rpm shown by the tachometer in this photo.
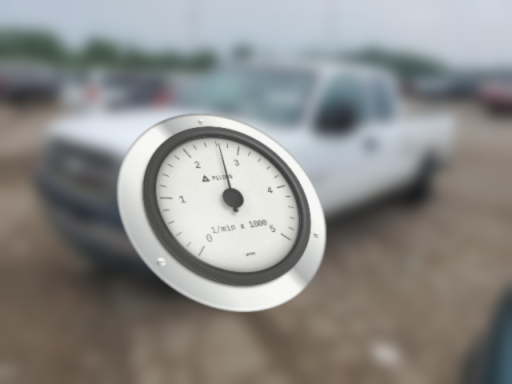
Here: 2600 rpm
